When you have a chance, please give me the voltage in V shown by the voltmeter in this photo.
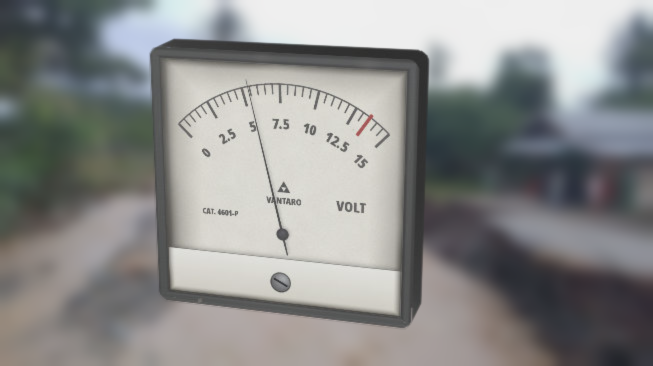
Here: 5.5 V
